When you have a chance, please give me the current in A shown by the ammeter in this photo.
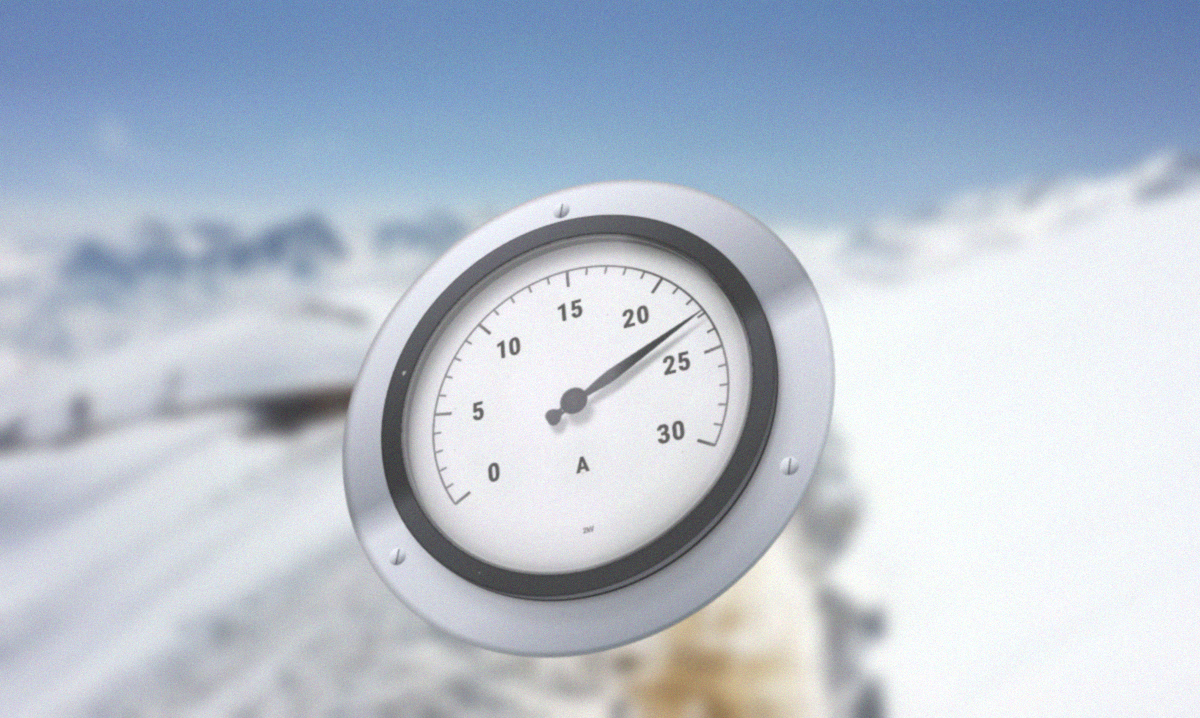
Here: 23 A
